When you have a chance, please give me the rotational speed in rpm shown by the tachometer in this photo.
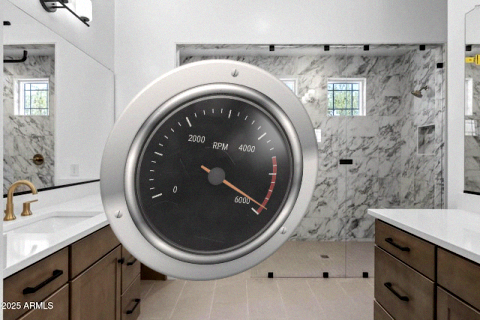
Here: 5800 rpm
